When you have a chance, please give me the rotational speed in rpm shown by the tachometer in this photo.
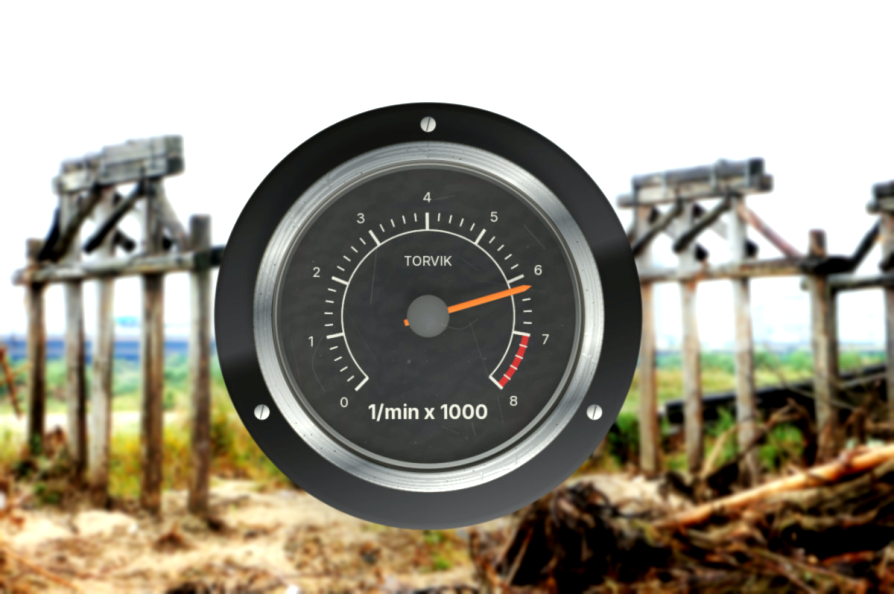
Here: 6200 rpm
